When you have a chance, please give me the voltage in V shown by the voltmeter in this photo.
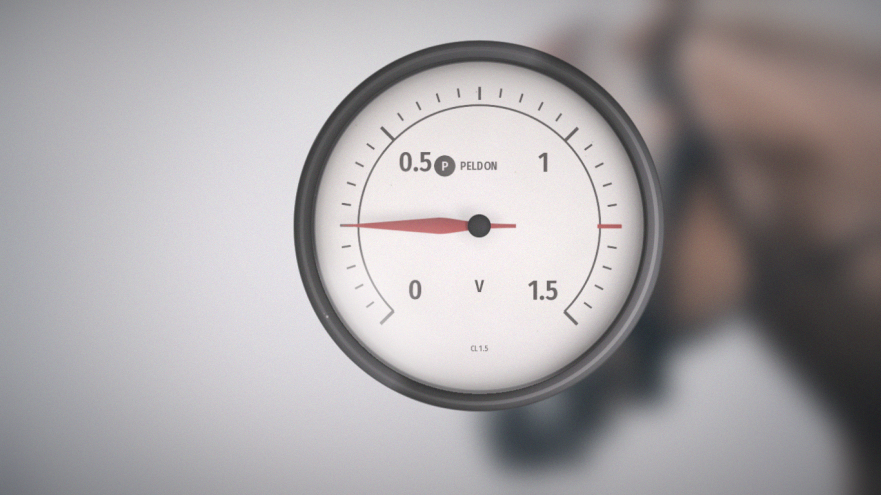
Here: 0.25 V
